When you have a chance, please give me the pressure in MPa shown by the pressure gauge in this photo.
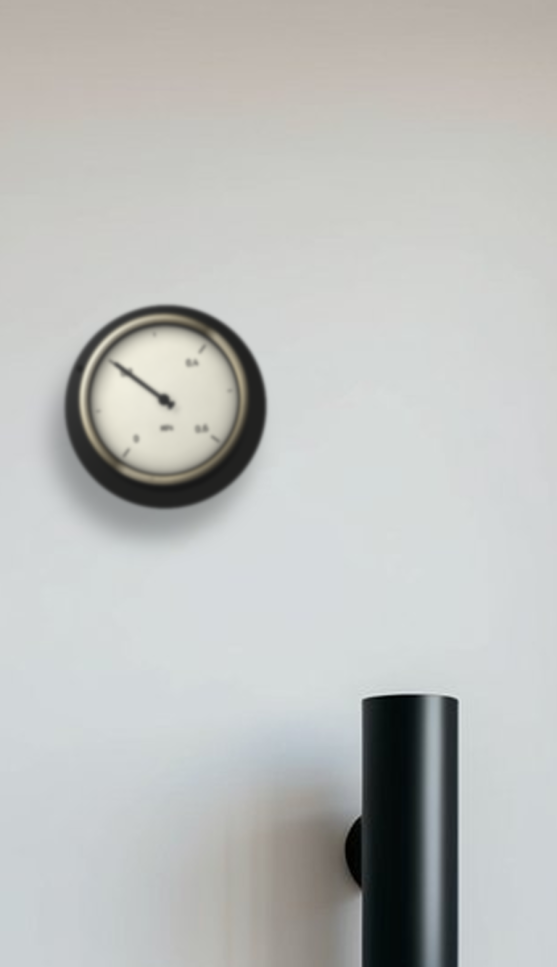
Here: 0.2 MPa
